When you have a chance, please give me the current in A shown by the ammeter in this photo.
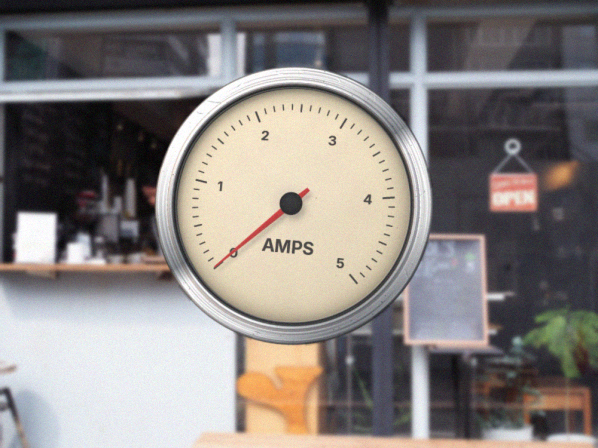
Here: 0 A
